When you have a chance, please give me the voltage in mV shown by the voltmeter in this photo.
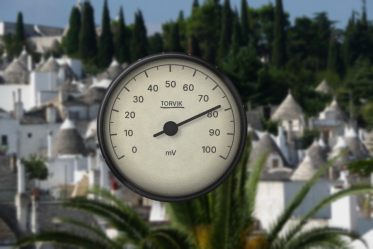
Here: 77.5 mV
